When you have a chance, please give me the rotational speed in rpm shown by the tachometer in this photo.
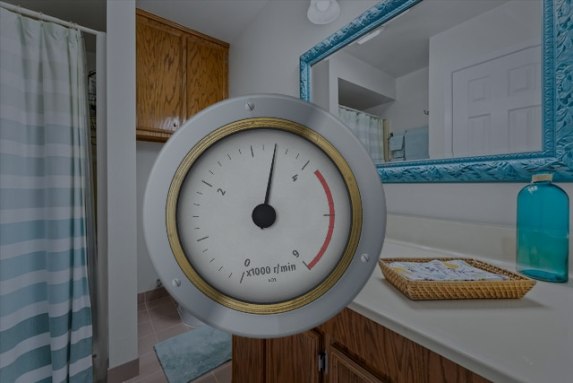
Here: 3400 rpm
